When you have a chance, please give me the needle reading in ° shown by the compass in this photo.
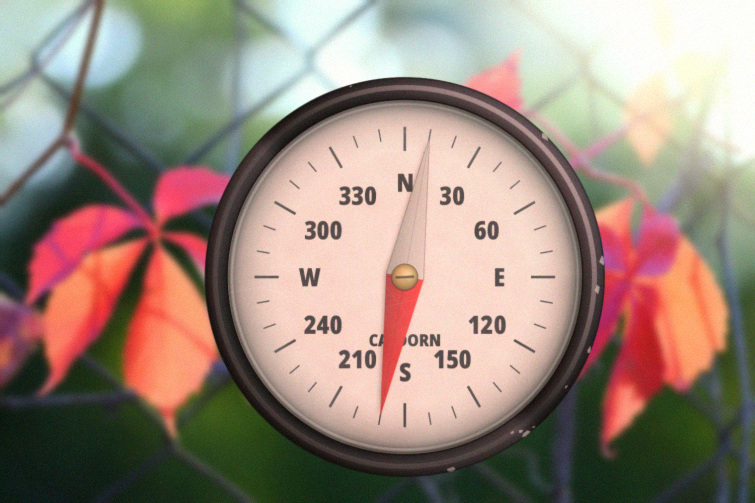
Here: 190 °
